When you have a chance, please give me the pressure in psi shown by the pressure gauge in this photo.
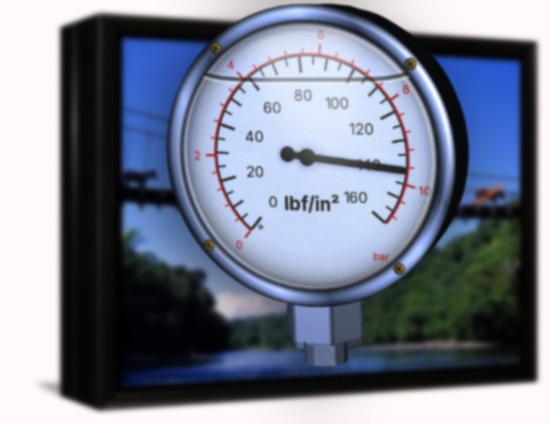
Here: 140 psi
